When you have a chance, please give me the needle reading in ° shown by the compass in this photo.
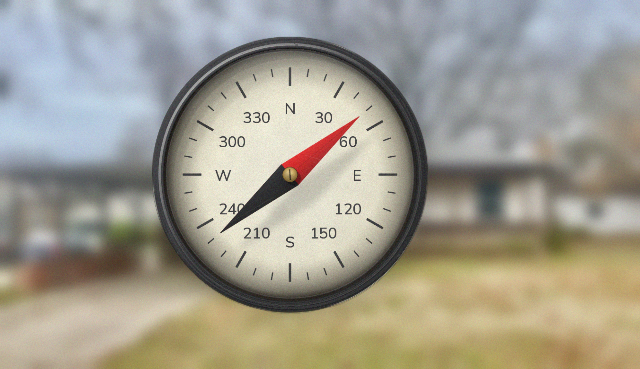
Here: 50 °
